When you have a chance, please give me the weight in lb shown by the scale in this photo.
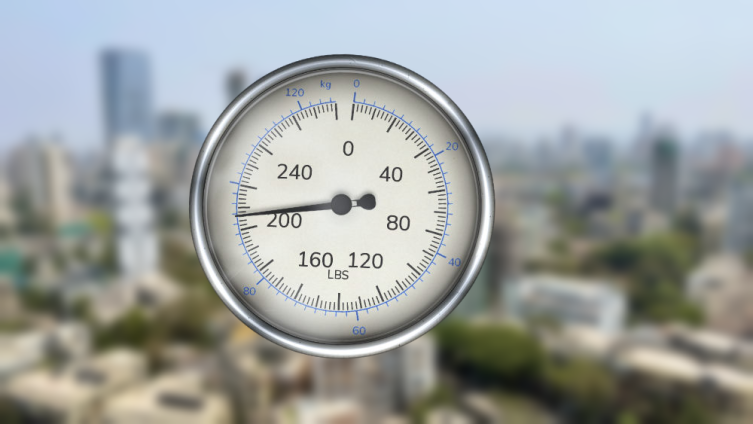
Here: 206 lb
